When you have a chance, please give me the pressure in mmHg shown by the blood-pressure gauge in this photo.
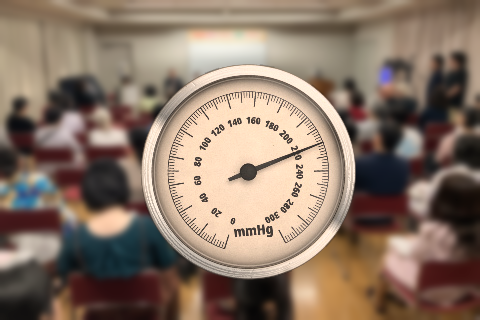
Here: 220 mmHg
